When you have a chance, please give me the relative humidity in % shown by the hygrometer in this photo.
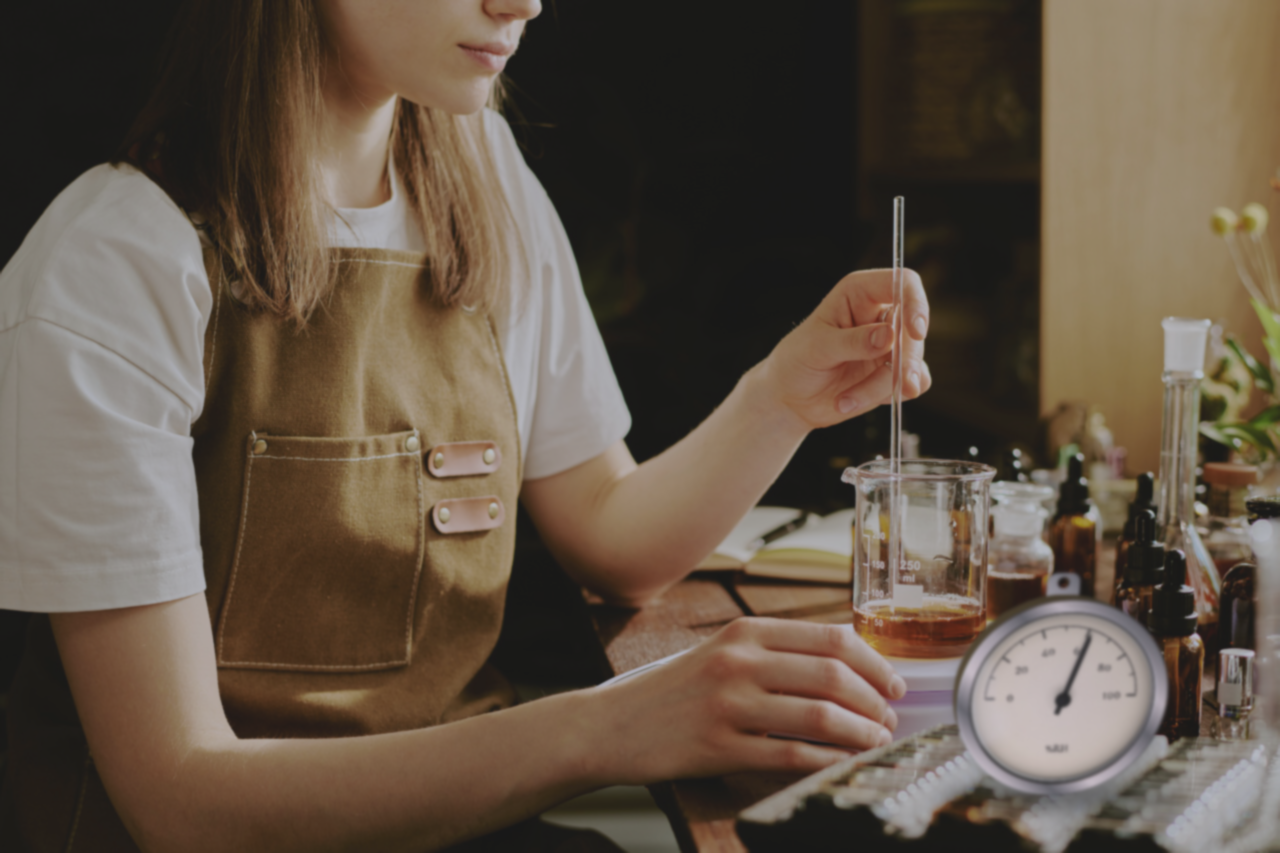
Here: 60 %
